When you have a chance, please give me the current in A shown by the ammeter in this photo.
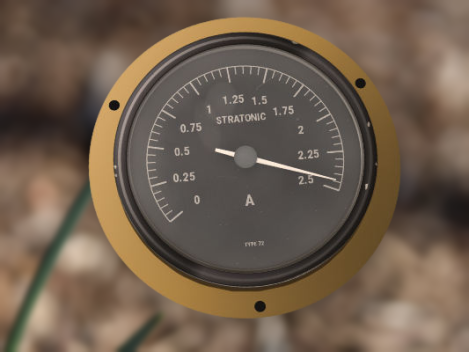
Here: 2.45 A
